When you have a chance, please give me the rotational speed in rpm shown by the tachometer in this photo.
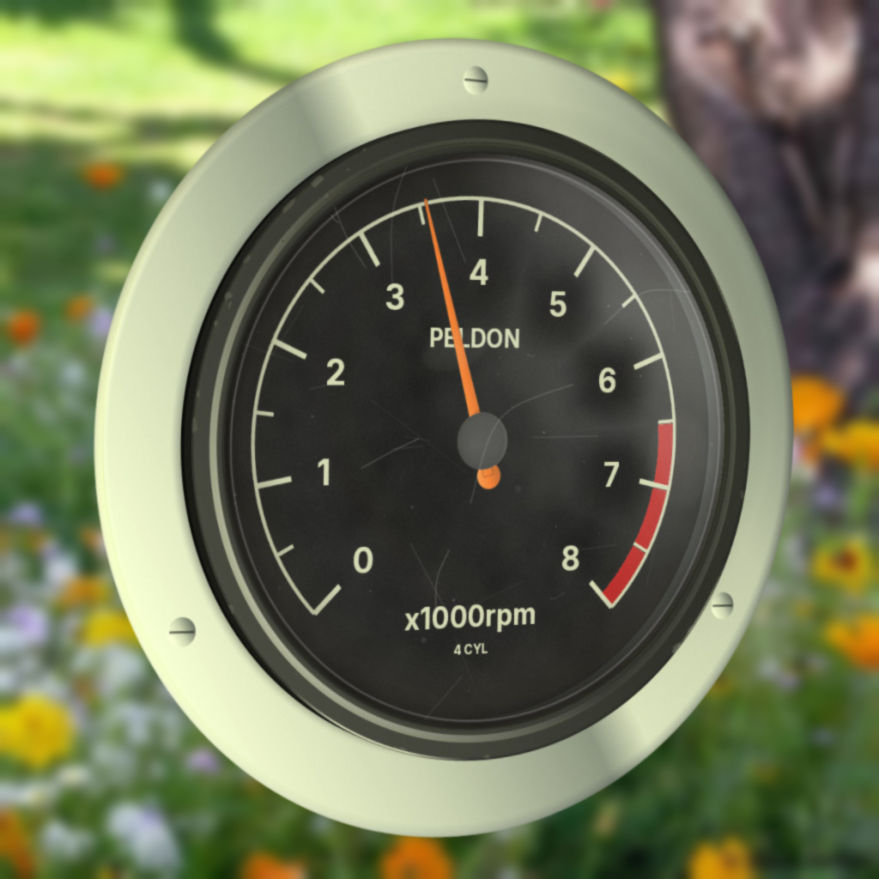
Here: 3500 rpm
